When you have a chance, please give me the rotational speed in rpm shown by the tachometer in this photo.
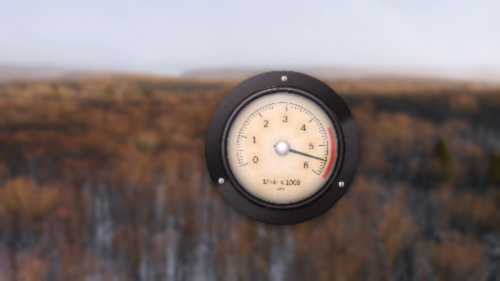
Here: 5500 rpm
